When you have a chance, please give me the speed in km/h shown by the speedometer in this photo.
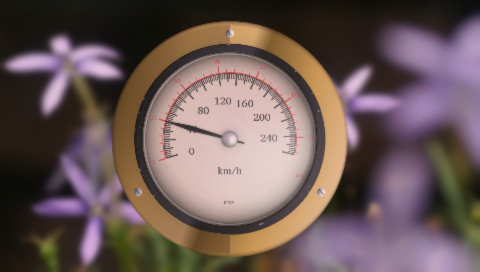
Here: 40 km/h
